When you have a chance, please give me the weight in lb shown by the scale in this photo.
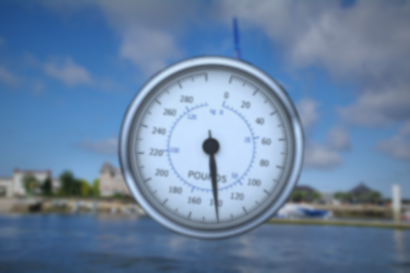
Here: 140 lb
